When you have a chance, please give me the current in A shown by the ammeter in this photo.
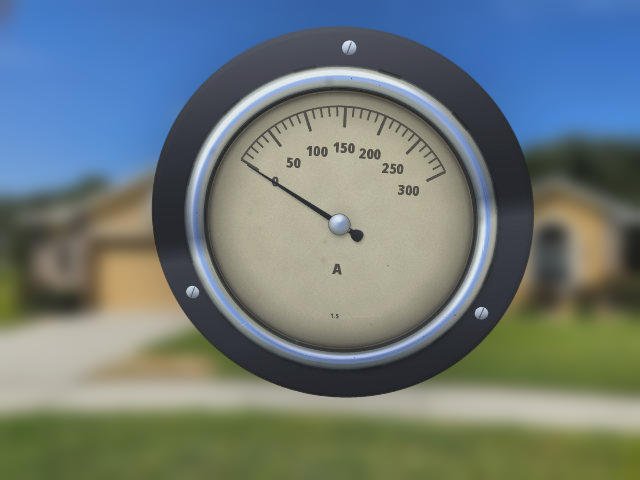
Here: 0 A
